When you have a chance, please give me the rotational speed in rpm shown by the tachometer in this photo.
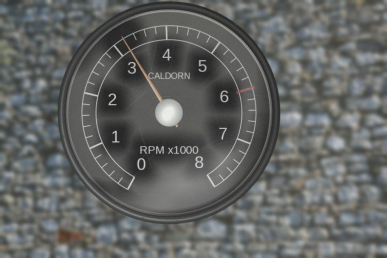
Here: 3200 rpm
